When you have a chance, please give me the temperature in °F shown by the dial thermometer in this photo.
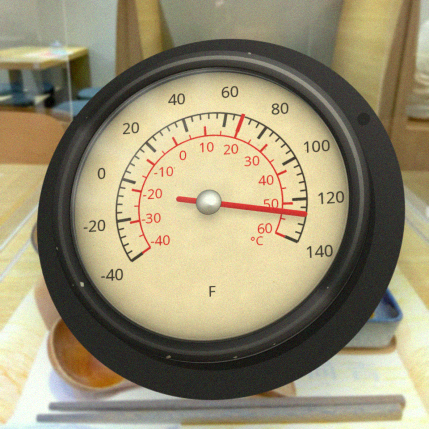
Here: 128 °F
